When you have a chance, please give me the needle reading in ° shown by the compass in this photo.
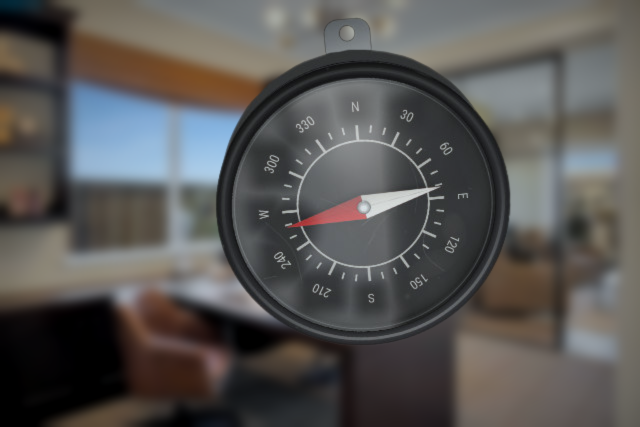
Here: 260 °
